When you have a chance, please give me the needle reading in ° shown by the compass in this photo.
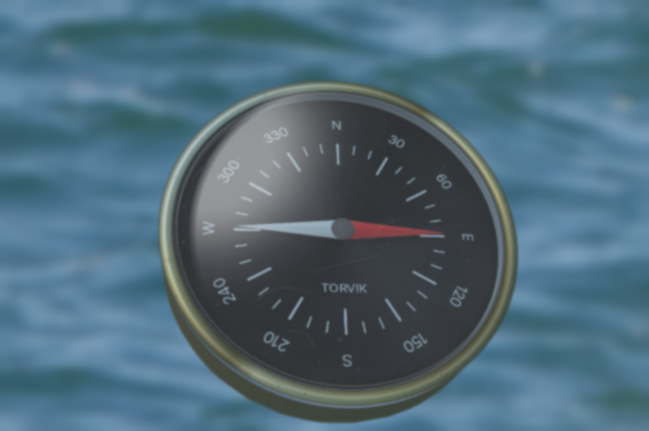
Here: 90 °
